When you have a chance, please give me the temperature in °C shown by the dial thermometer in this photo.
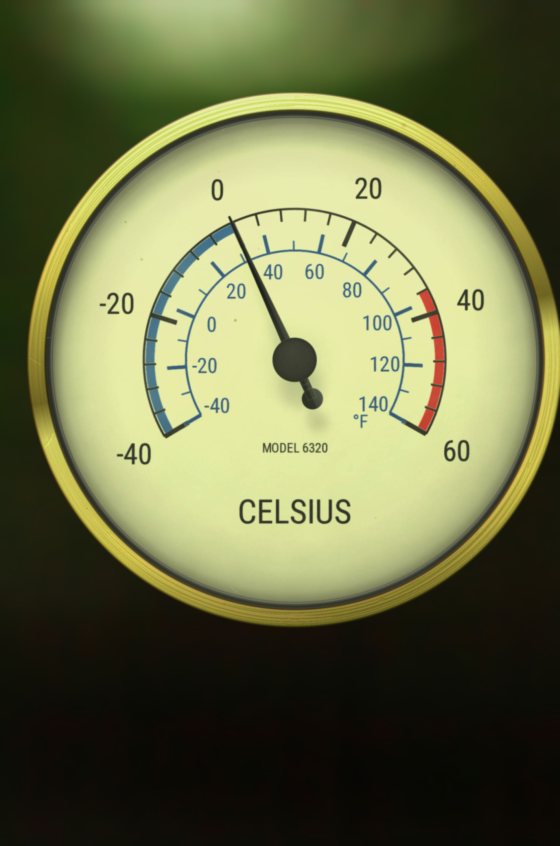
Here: 0 °C
